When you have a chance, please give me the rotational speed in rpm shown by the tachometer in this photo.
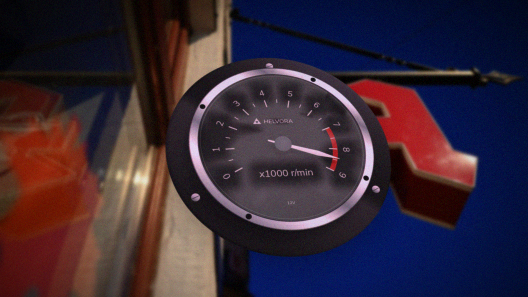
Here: 8500 rpm
